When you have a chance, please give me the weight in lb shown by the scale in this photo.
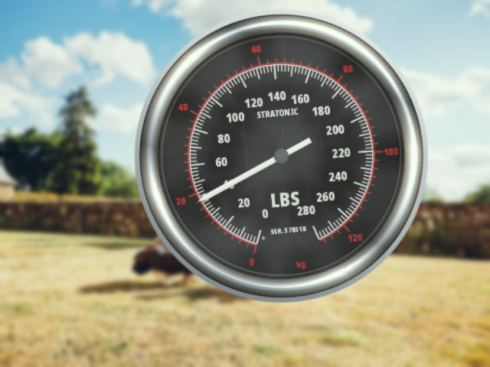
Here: 40 lb
